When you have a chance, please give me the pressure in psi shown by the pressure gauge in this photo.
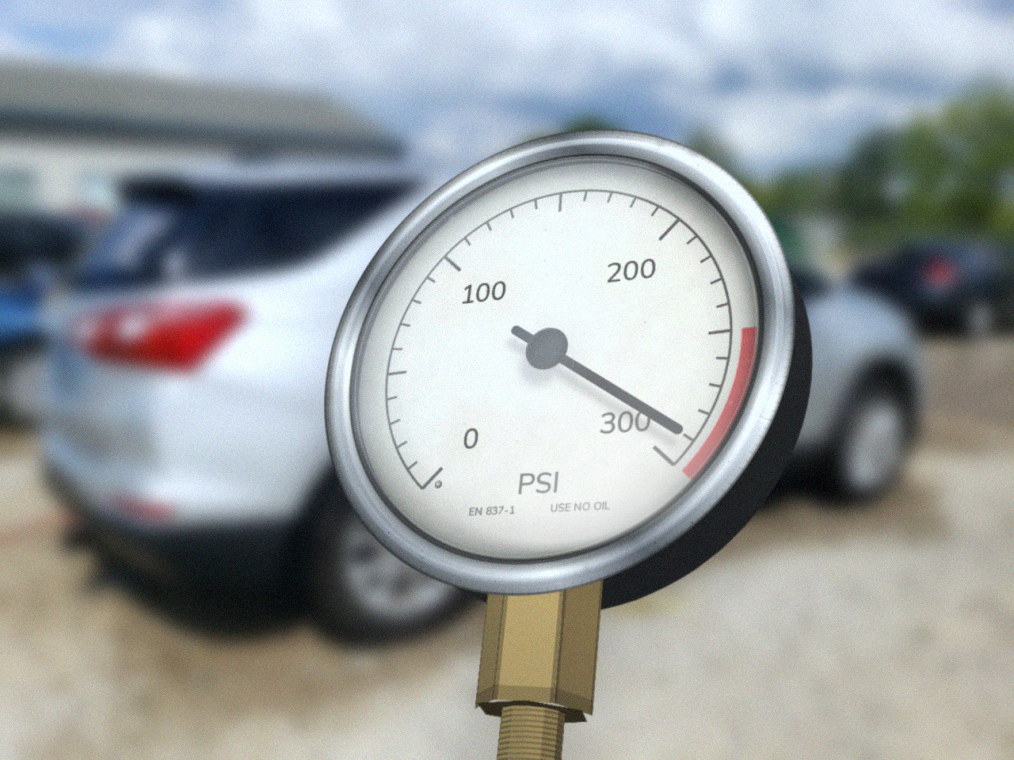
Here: 290 psi
